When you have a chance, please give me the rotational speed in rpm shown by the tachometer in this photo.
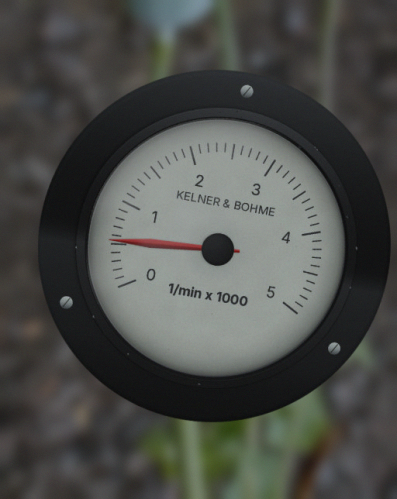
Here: 550 rpm
